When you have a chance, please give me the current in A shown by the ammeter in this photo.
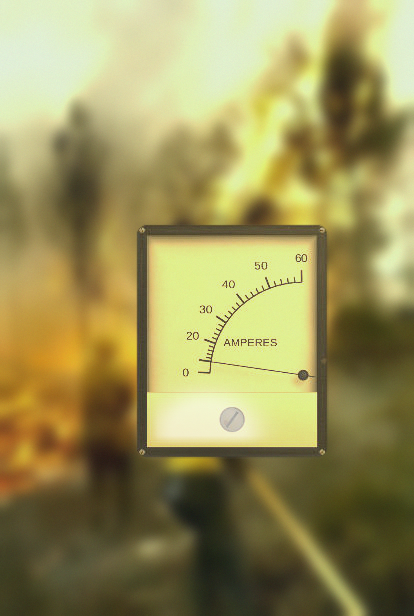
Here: 10 A
